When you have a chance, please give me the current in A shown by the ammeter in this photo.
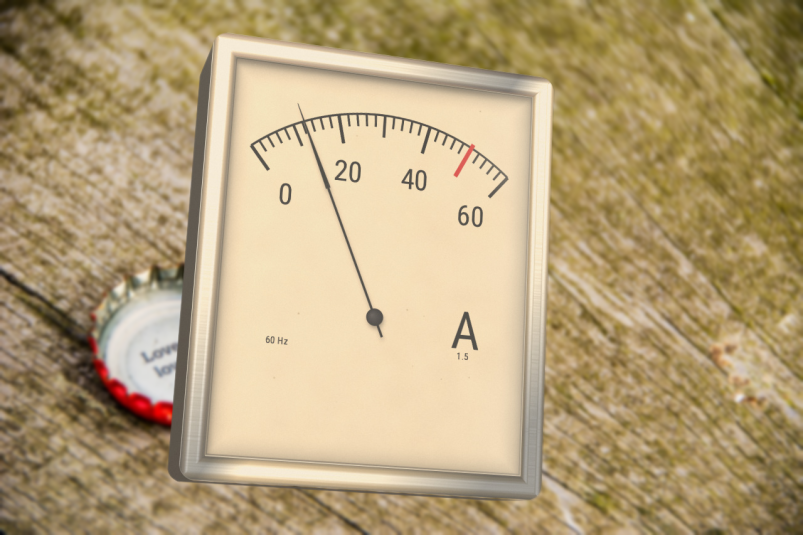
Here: 12 A
